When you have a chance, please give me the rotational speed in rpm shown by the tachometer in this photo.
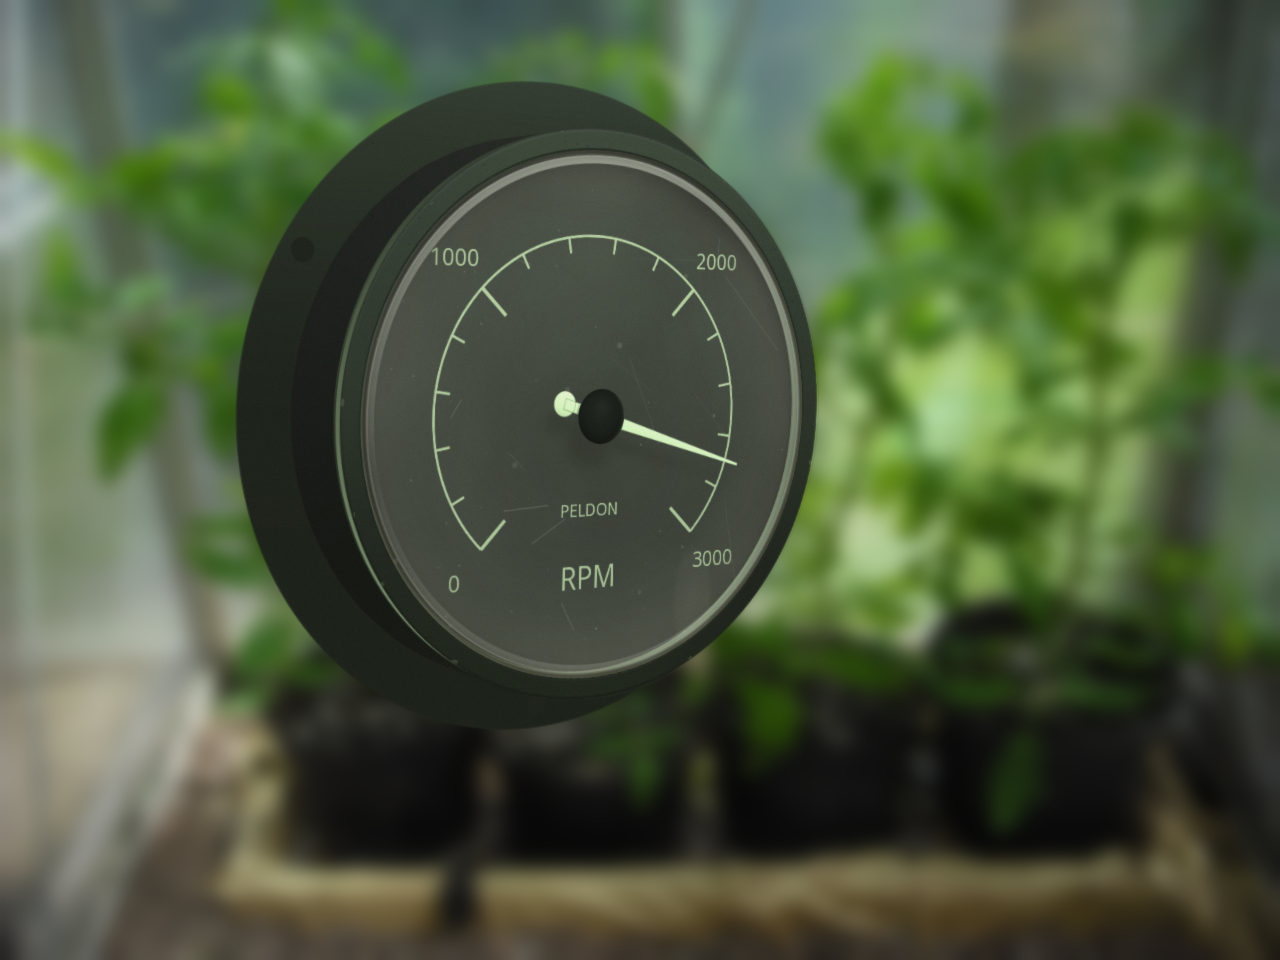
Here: 2700 rpm
